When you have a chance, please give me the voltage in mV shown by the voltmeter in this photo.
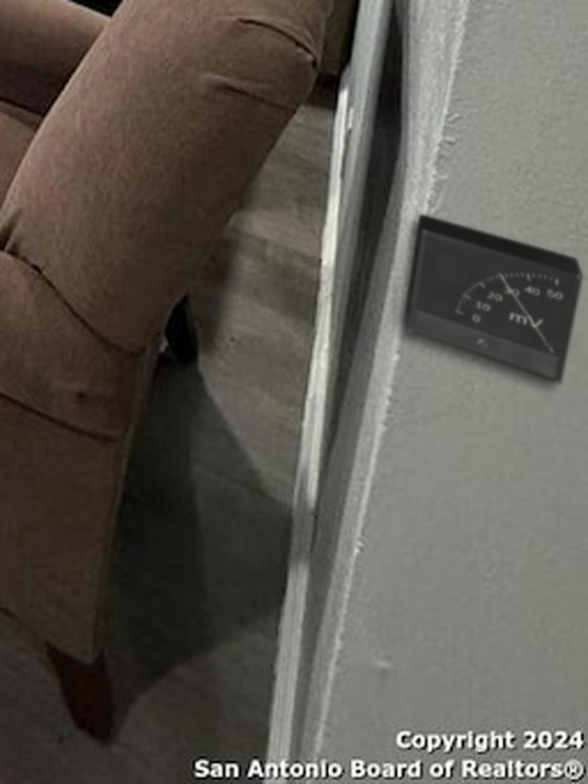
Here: 30 mV
